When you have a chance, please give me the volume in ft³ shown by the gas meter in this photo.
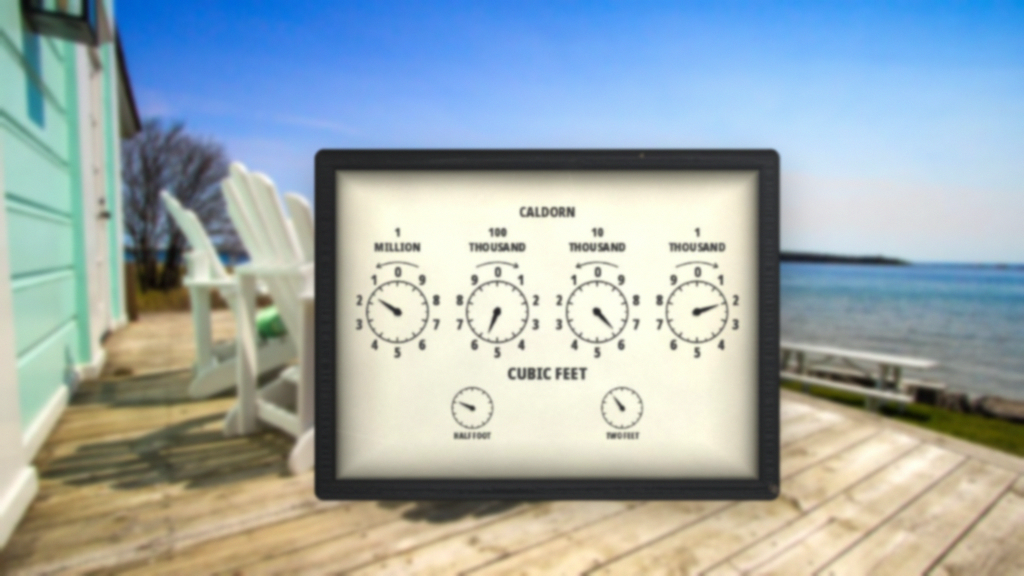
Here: 156200 ft³
